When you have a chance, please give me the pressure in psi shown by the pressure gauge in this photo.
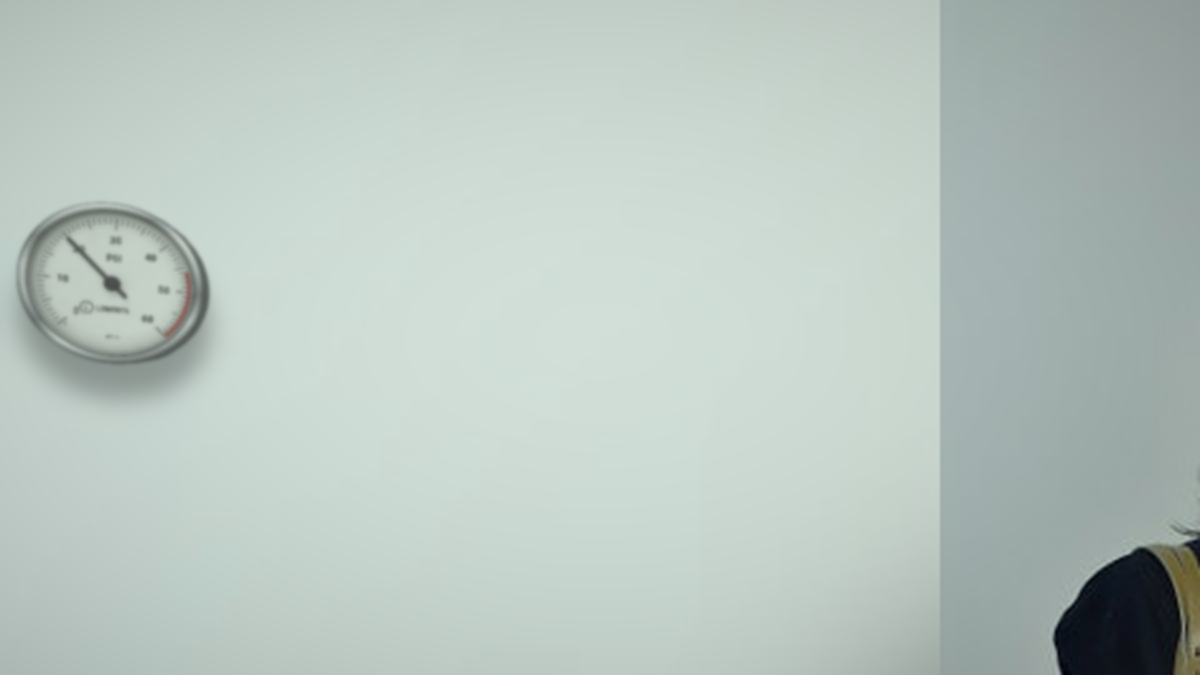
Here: 20 psi
